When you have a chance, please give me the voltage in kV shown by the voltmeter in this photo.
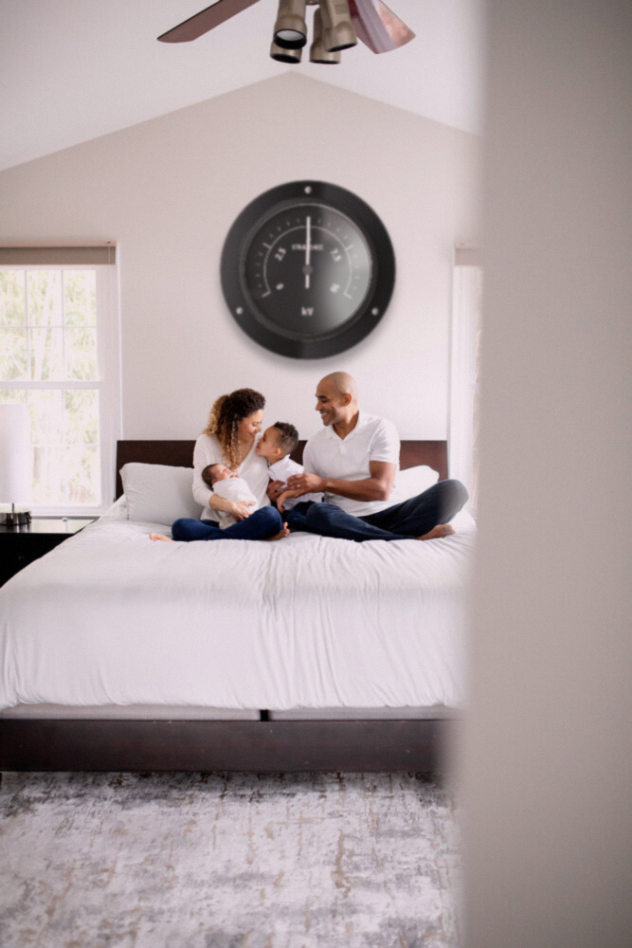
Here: 5 kV
